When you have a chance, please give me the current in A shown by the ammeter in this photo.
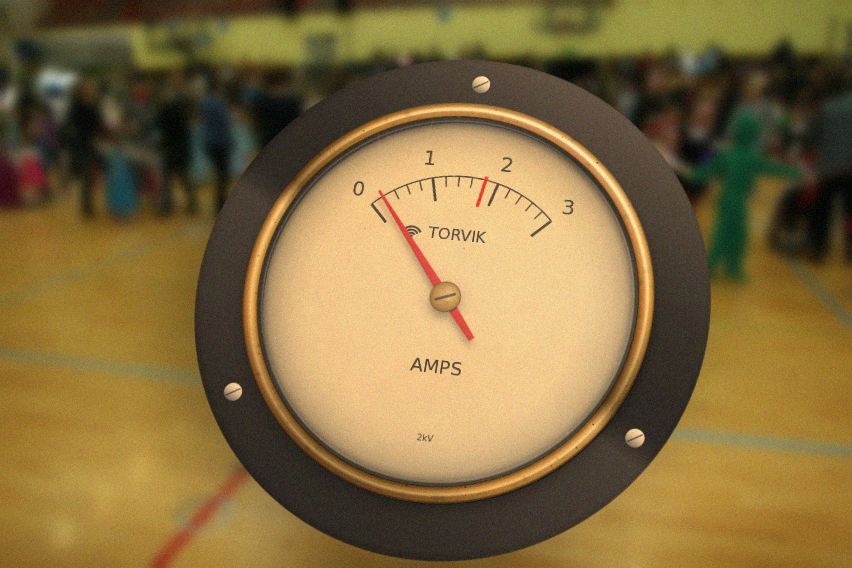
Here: 0.2 A
